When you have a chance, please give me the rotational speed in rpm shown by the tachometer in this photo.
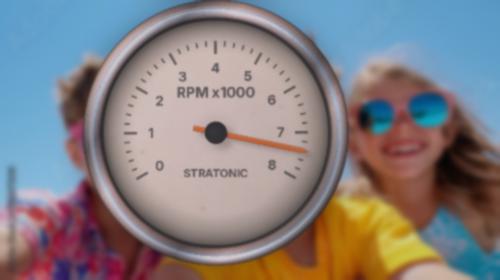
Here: 7400 rpm
